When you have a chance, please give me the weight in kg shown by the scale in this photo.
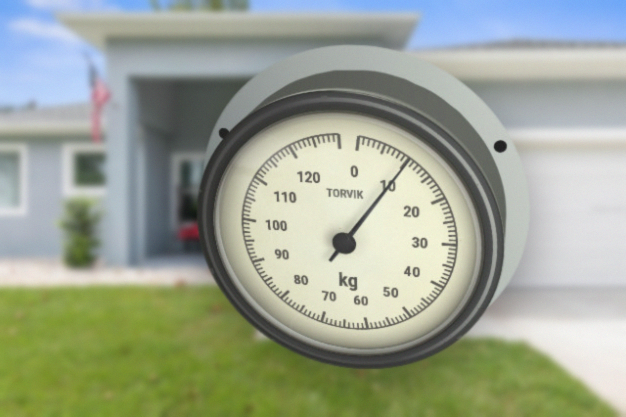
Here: 10 kg
